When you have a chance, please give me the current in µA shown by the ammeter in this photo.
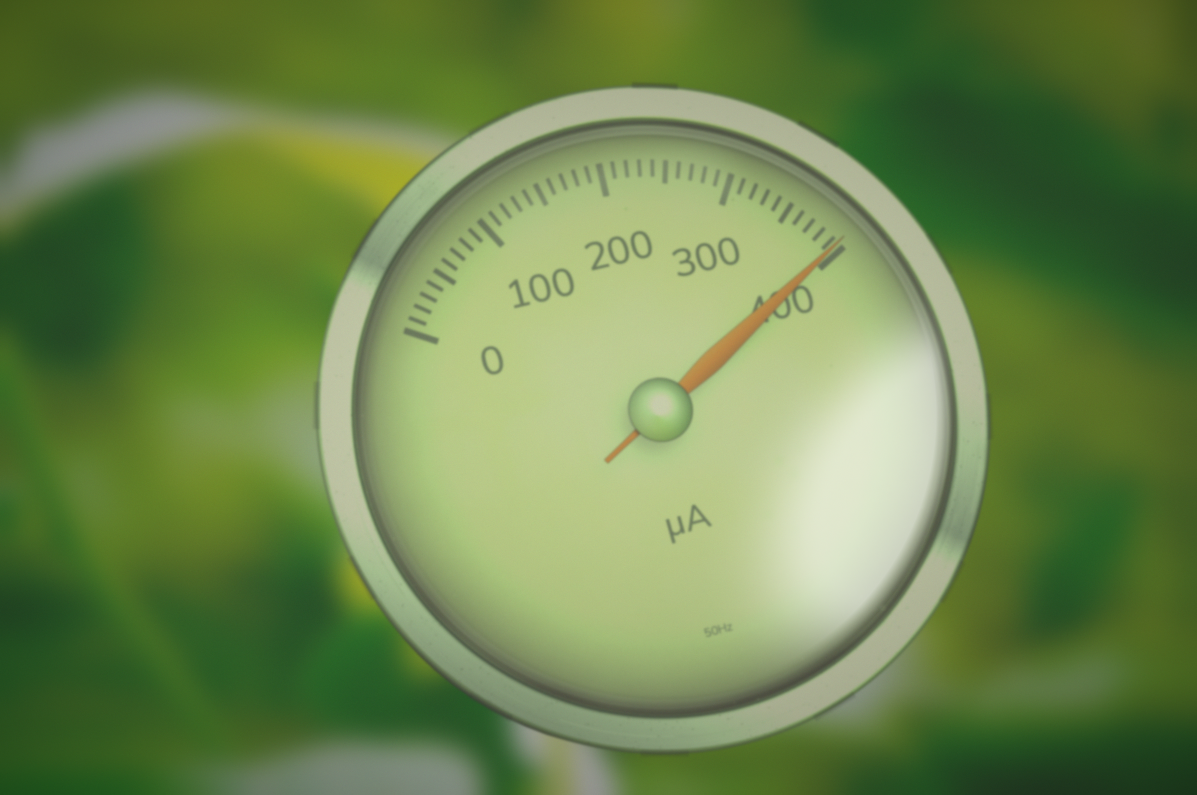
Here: 395 µA
